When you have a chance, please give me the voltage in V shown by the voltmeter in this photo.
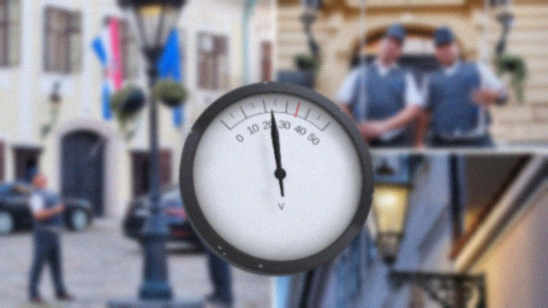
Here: 22.5 V
